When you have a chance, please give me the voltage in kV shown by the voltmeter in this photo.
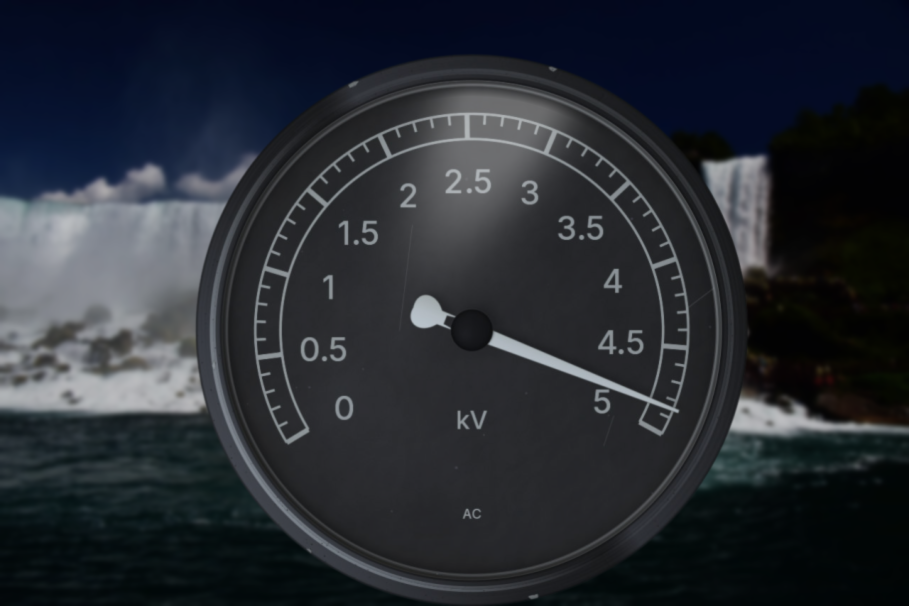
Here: 4.85 kV
